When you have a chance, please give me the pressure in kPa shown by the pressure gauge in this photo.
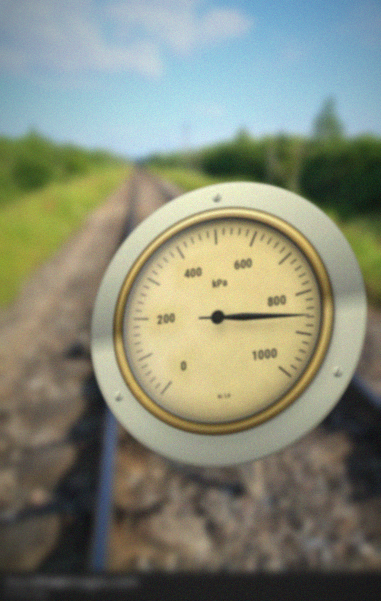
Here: 860 kPa
